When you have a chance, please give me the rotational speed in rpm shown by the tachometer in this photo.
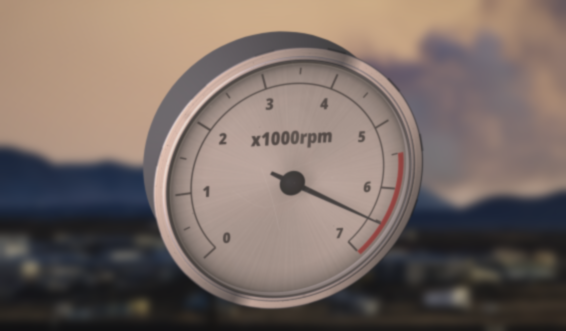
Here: 6500 rpm
